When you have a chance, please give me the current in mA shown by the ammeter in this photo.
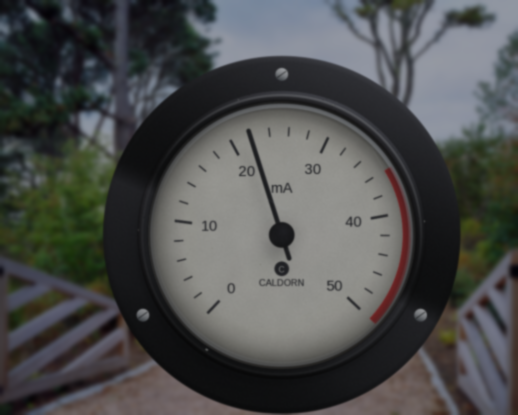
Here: 22 mA
